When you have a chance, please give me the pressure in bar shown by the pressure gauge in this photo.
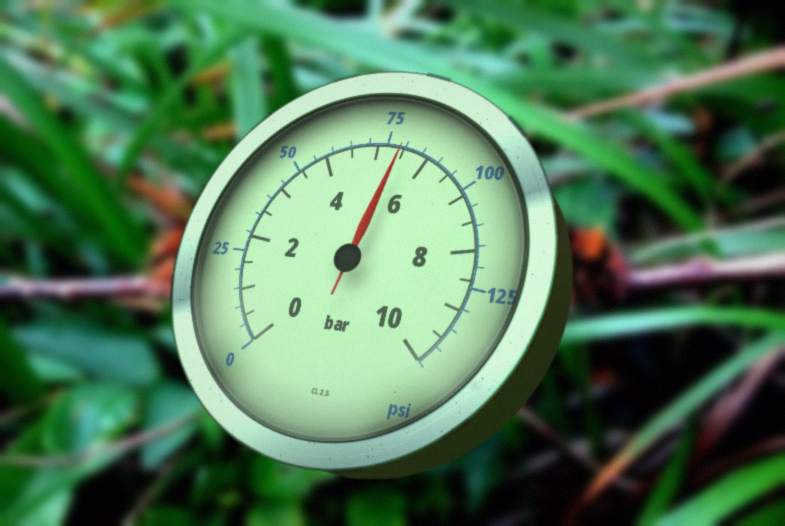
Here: 5.5 bar
